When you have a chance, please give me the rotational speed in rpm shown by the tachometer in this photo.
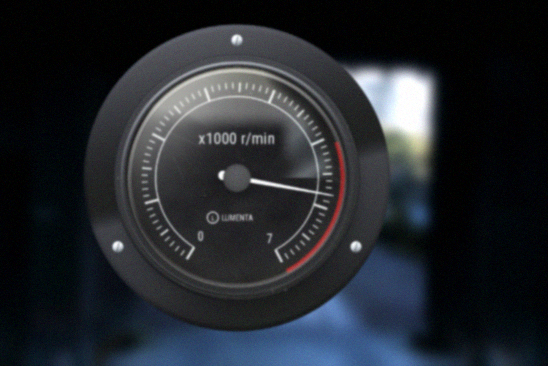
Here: 5800 rpm
